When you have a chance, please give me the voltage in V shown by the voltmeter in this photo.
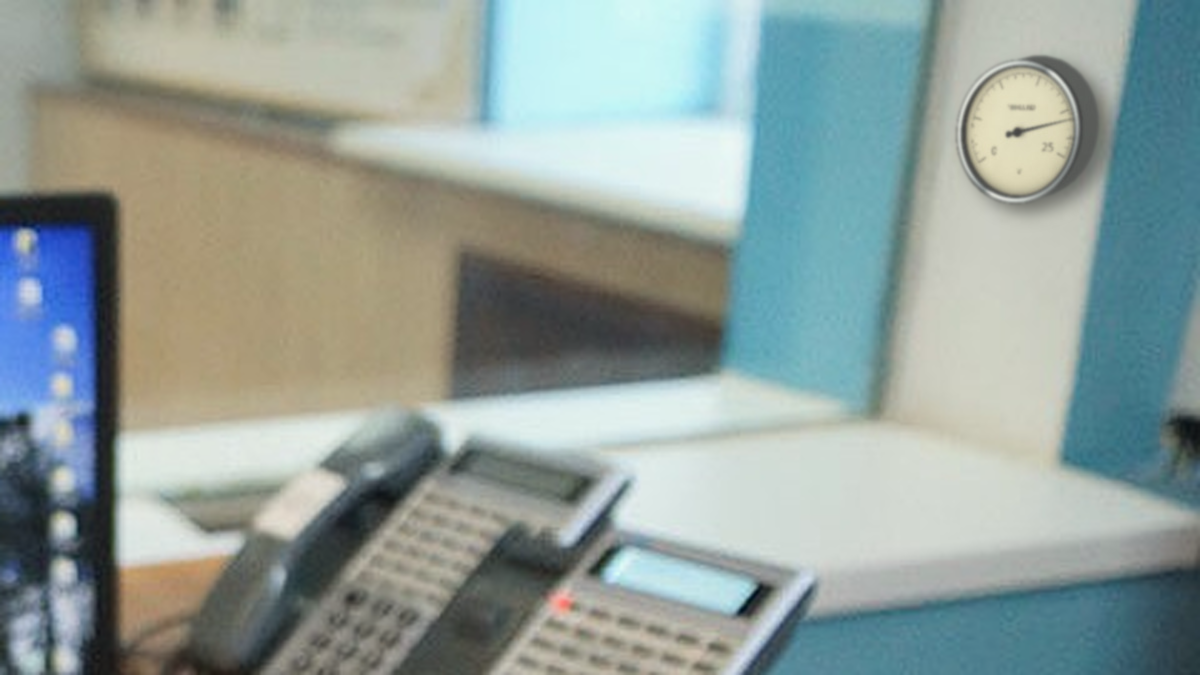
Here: 21 V
